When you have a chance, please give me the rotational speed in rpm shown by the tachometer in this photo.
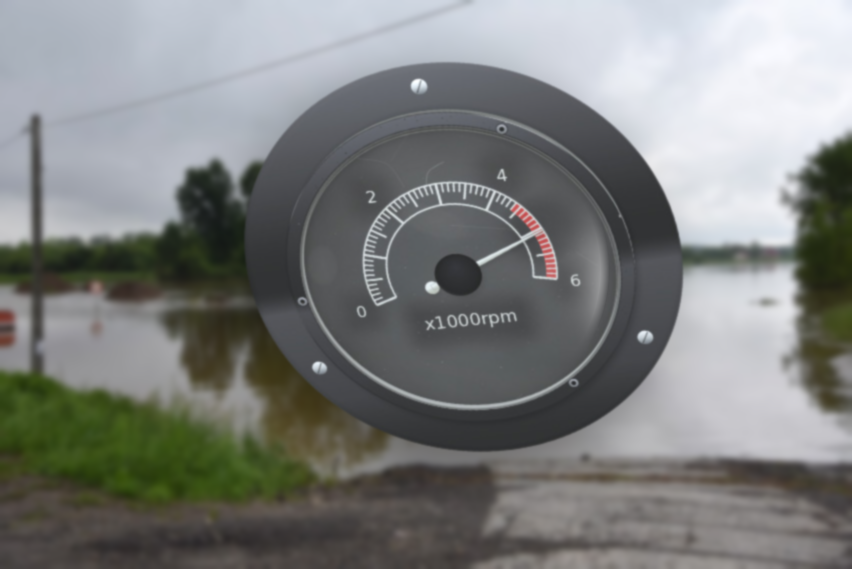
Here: 5000 rpm
